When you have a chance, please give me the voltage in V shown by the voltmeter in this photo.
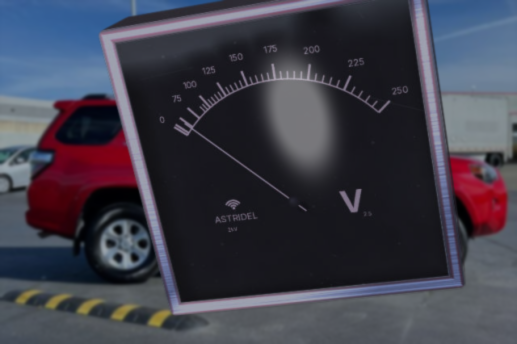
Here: 50 V
